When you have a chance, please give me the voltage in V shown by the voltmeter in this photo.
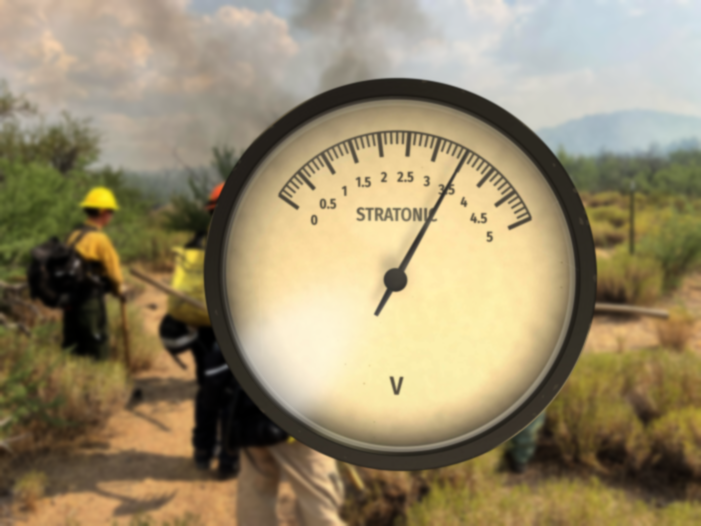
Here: 3.5 V
